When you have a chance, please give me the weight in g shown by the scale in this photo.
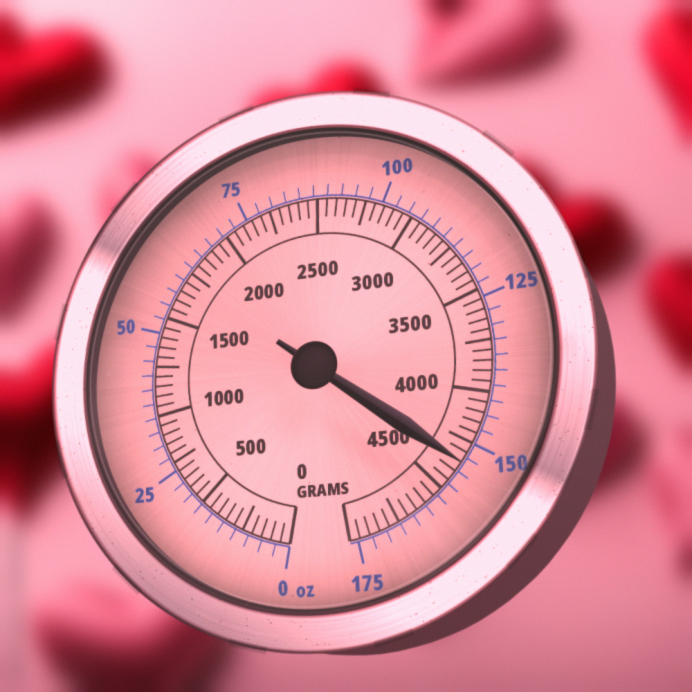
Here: 4350 g
